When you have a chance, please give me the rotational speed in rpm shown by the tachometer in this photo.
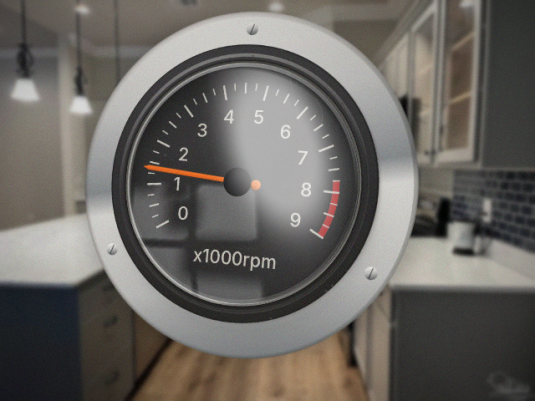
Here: 1375 rpm
